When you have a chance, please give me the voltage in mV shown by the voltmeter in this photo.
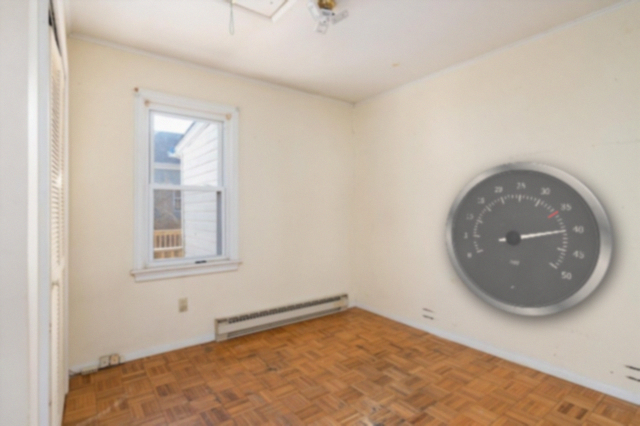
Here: 40 mV
